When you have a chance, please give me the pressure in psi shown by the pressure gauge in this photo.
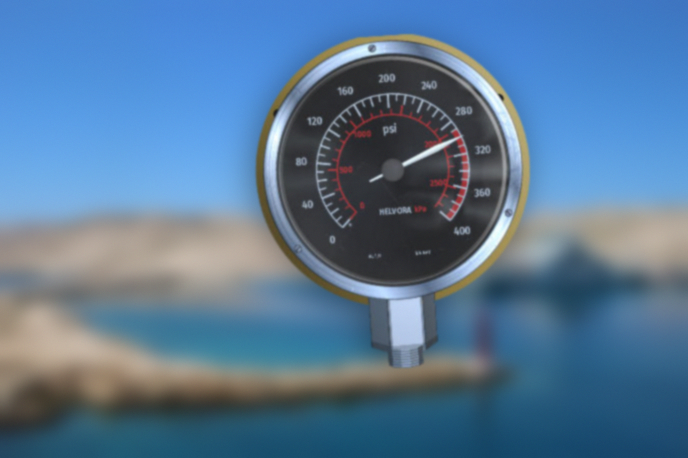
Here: 300 psi
